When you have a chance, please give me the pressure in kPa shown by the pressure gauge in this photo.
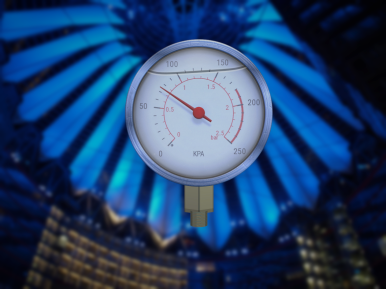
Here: 75 kPa
